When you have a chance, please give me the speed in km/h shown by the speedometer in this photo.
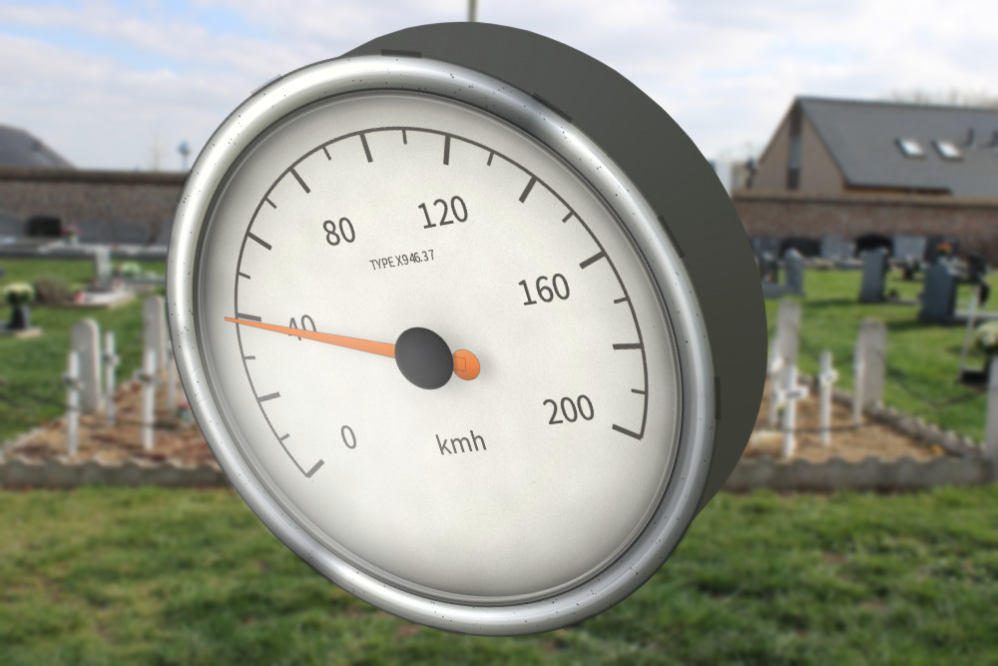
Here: 40 km/h
